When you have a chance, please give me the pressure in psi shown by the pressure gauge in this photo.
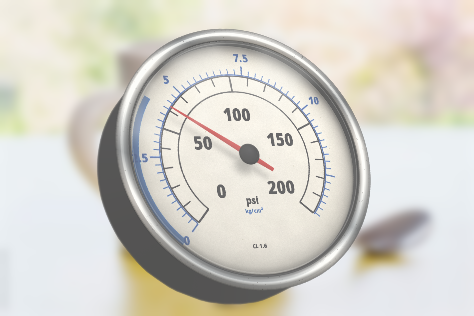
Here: 60 psi
